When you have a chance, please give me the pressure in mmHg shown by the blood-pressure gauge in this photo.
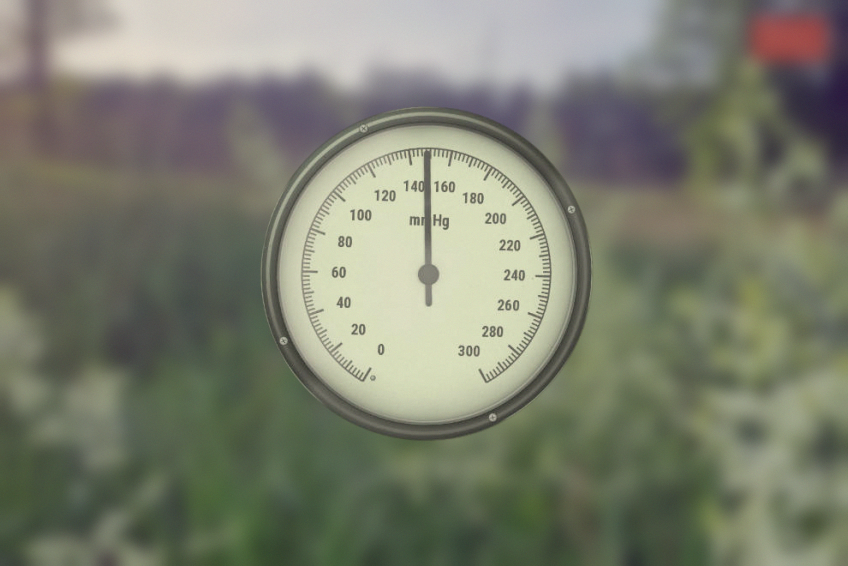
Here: 148 mmHg
